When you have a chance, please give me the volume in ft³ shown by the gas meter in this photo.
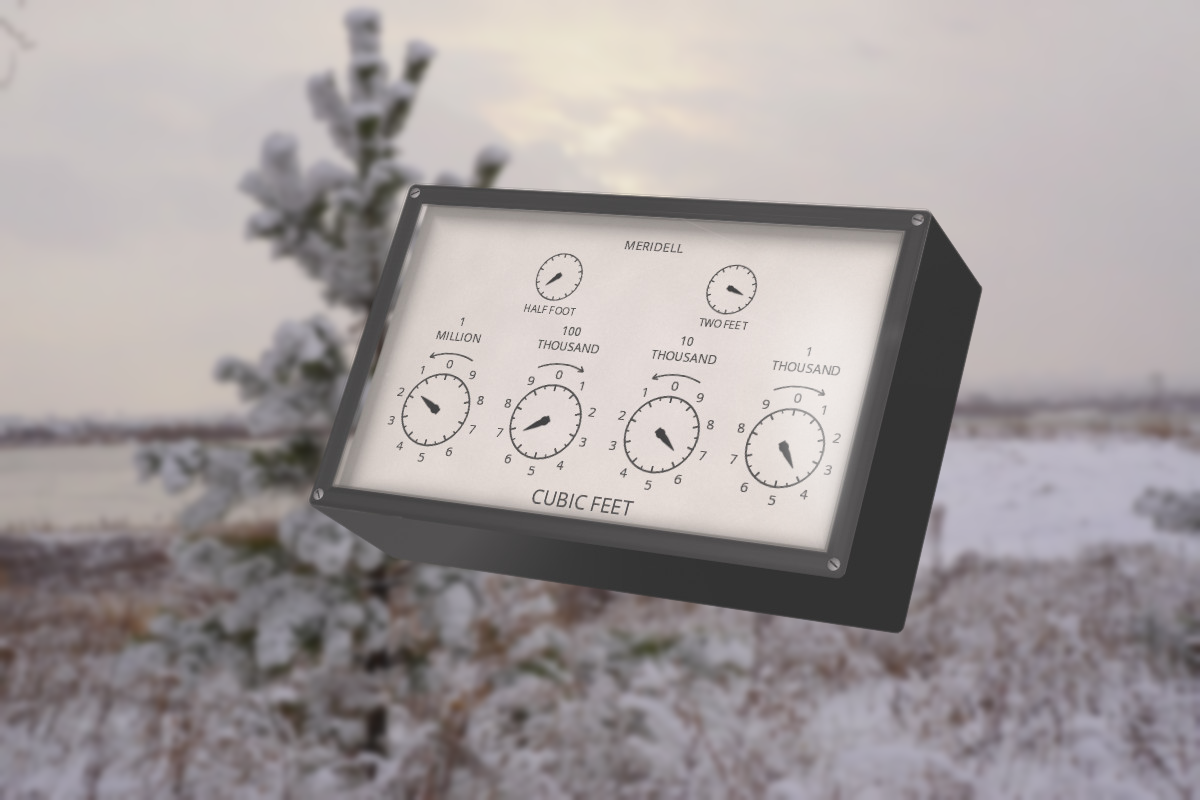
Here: 166400 ft³
